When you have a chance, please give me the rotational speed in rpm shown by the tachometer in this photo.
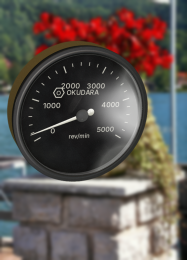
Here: 200 rpm
